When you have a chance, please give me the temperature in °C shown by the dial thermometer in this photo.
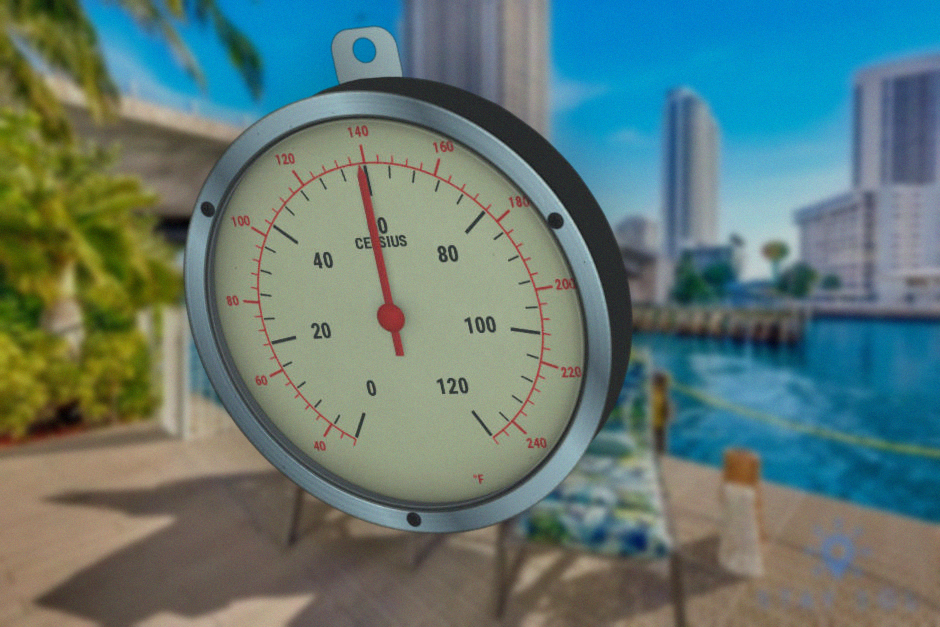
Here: 60 °C
